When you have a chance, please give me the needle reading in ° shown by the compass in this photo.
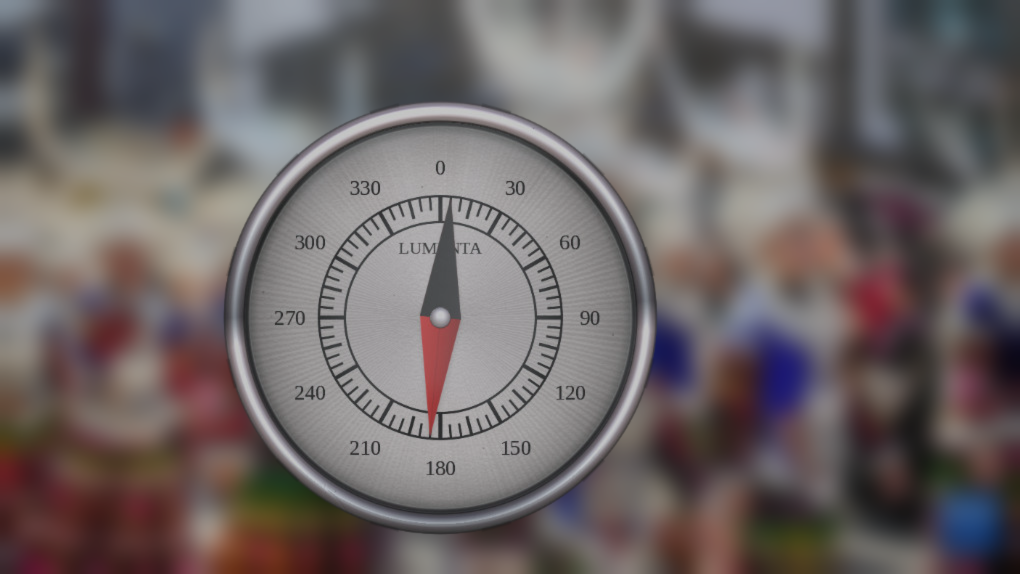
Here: 185 °
